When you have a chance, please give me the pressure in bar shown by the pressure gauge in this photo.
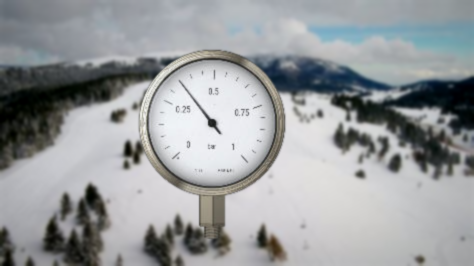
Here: 0.35 bar
